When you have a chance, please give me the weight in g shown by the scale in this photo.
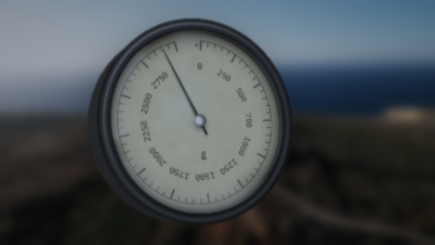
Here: 2900 g
